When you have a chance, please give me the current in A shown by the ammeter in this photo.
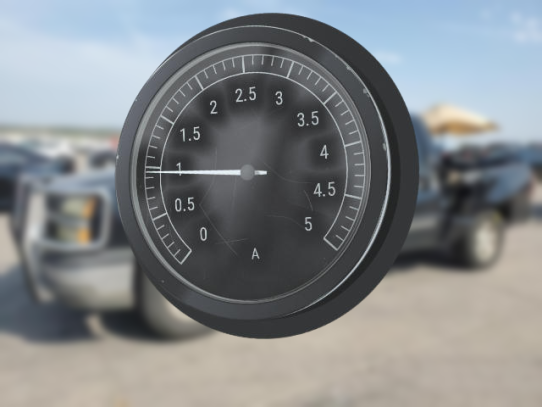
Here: 0.95 A
